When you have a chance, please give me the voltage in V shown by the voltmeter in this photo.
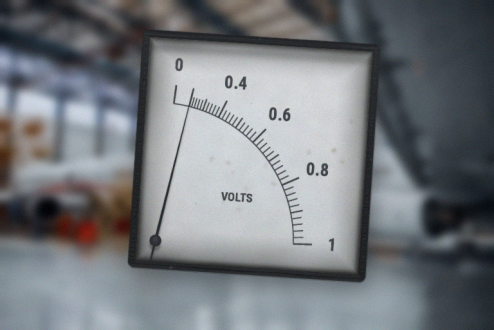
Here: 0.2 V
